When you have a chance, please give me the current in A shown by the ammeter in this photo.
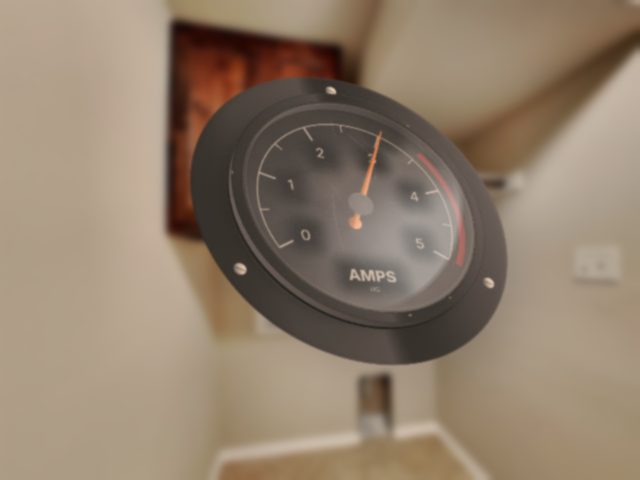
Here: 3 A
